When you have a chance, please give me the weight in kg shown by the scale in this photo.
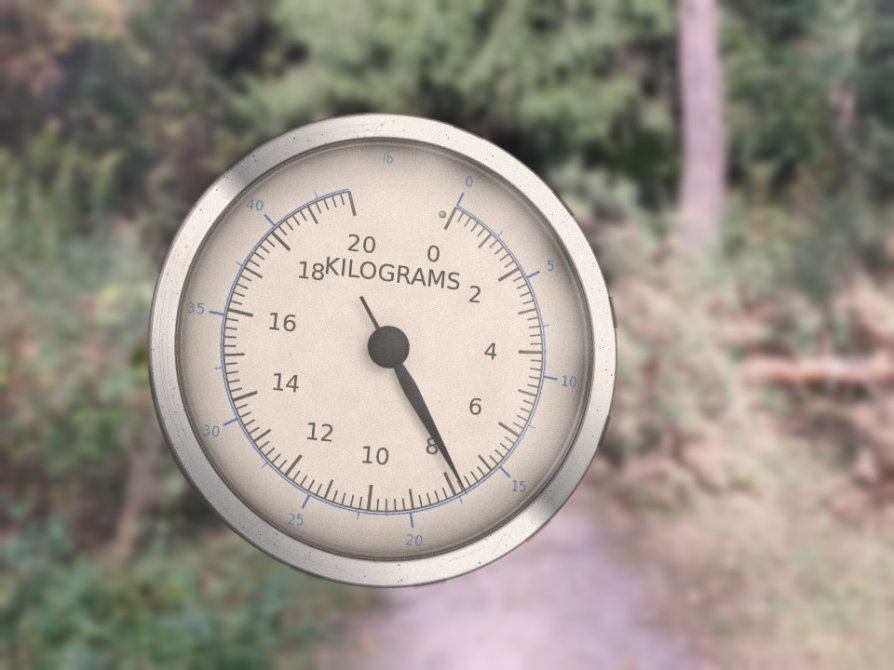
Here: 7.8 kg
